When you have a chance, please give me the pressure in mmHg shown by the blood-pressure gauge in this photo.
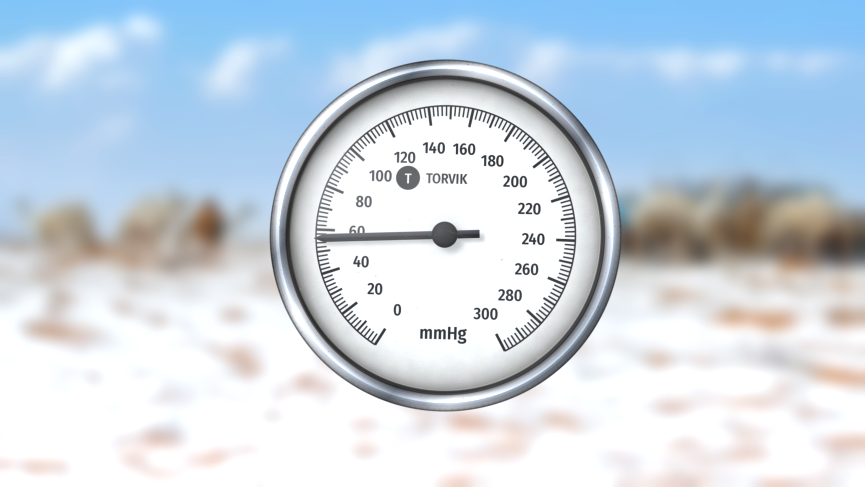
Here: 56 mmHg
